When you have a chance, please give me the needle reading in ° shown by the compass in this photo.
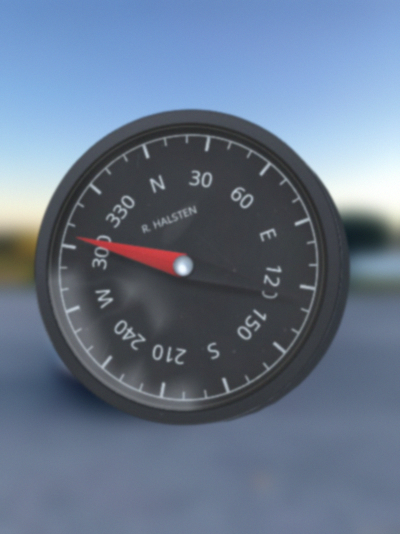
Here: 305 °
